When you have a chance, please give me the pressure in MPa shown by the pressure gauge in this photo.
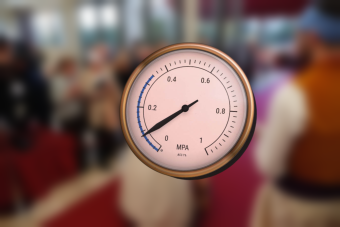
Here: 0.08 MPa
